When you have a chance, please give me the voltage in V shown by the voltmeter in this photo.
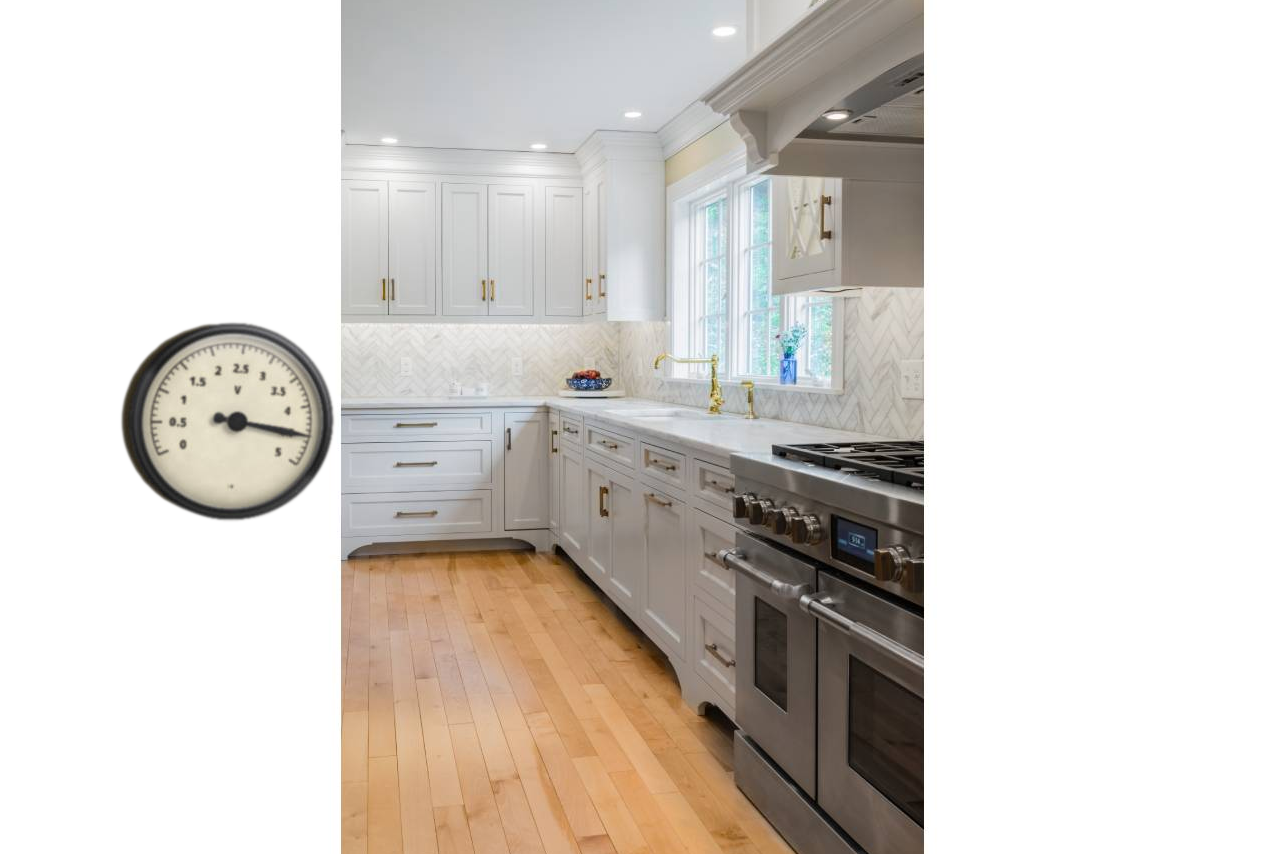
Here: 4.5 V
